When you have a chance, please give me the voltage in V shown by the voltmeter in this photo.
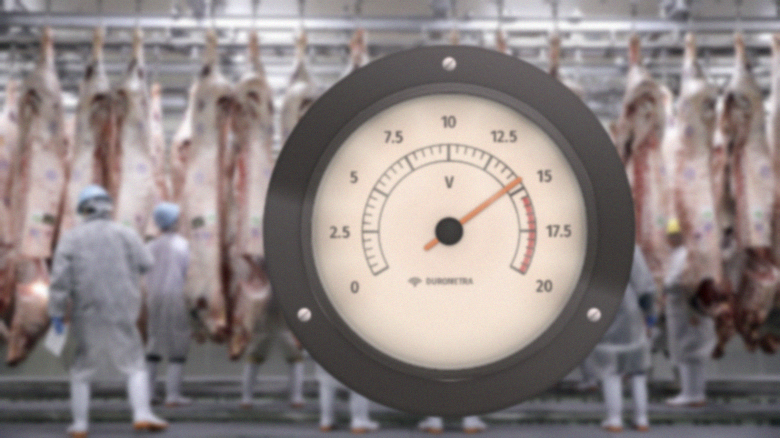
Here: 14.5 V
